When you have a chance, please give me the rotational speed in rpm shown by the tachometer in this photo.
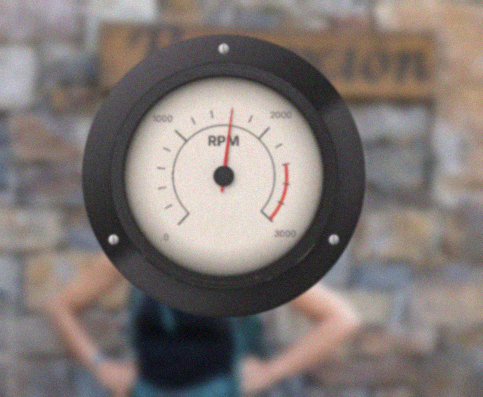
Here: 1600 rpm
